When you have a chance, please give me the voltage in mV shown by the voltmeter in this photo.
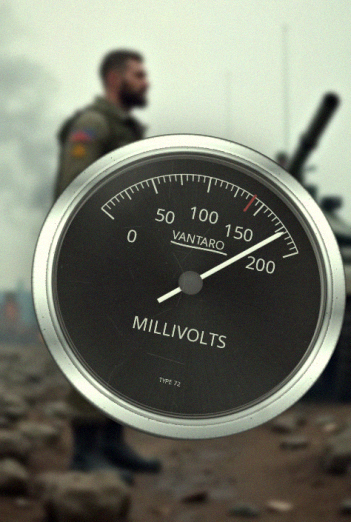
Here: 180 mV
